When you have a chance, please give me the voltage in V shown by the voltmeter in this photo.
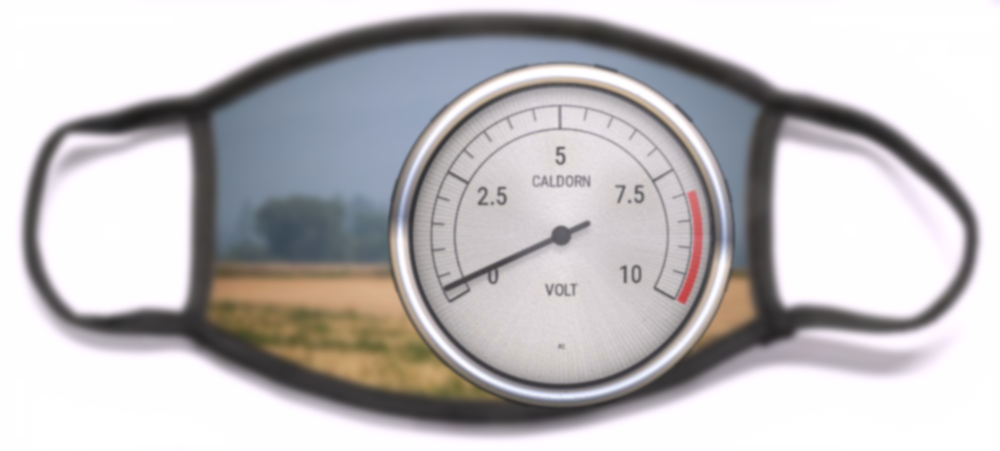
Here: 0.25 V
